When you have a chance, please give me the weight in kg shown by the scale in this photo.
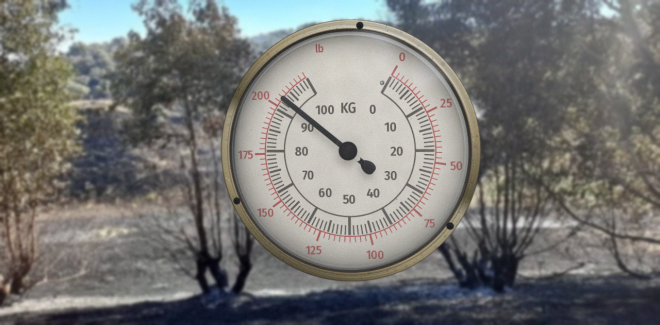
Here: 93 kg
